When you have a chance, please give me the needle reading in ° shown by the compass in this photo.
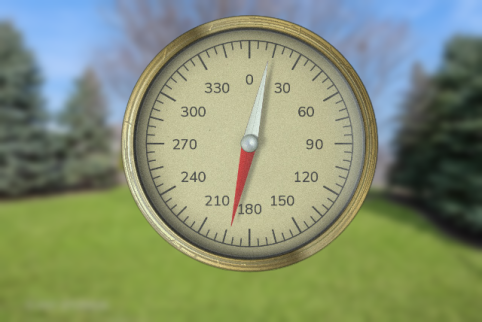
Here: 192.5 °
